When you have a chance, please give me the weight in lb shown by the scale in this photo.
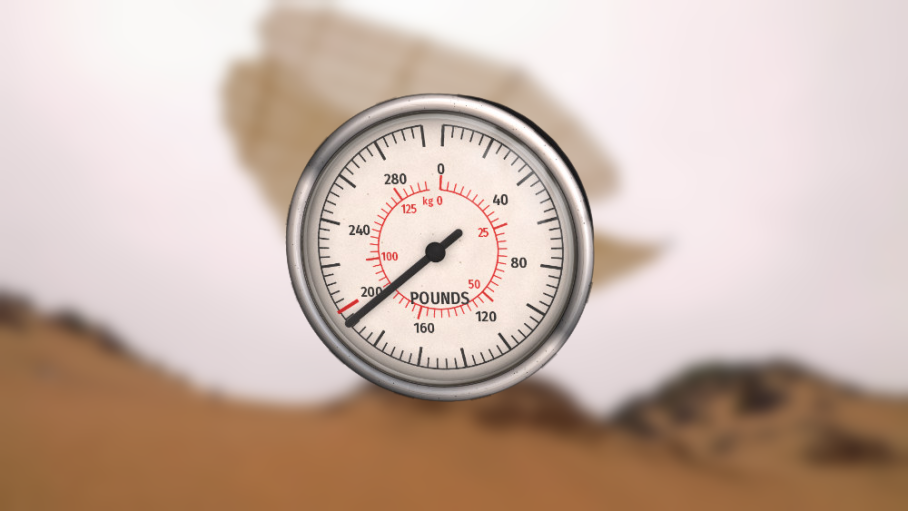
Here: 194 lb
